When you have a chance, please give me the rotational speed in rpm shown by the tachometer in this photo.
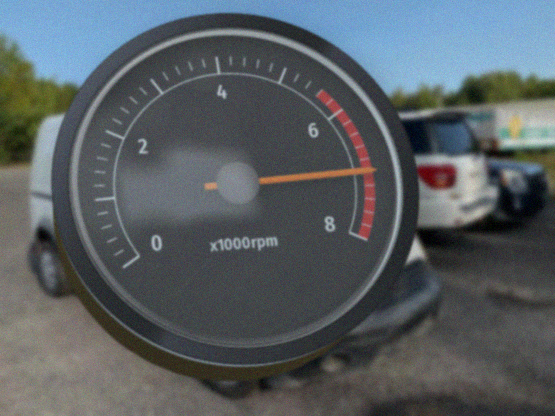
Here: 7000 rpm
